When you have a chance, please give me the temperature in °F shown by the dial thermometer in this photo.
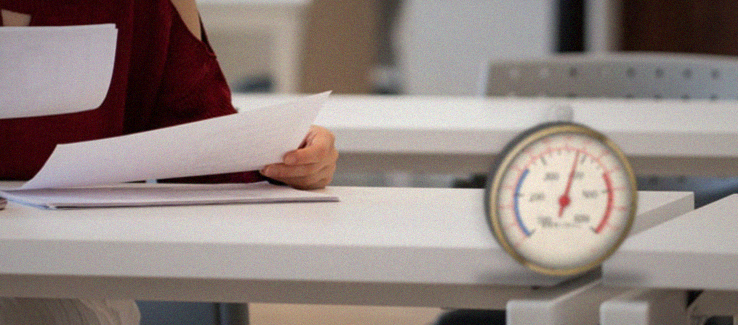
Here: 380 °F
